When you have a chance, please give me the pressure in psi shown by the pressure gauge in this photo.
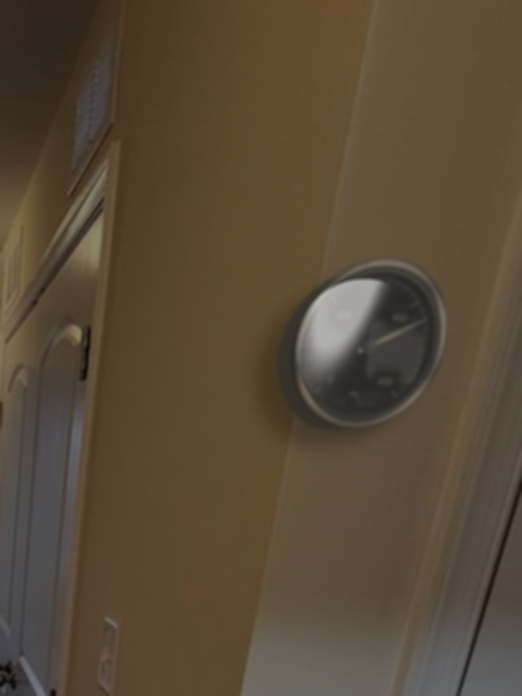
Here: 440 psi
